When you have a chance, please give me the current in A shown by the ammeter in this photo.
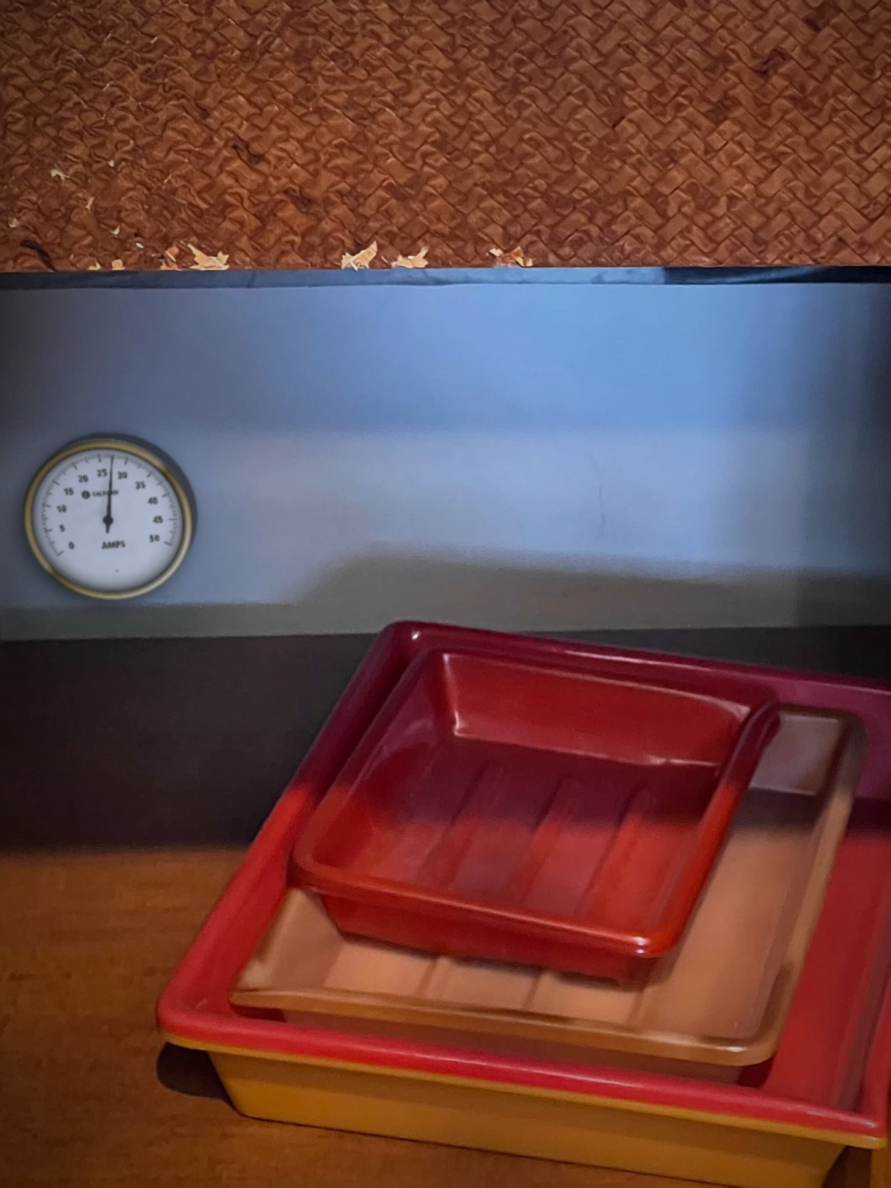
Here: 27.5 A
